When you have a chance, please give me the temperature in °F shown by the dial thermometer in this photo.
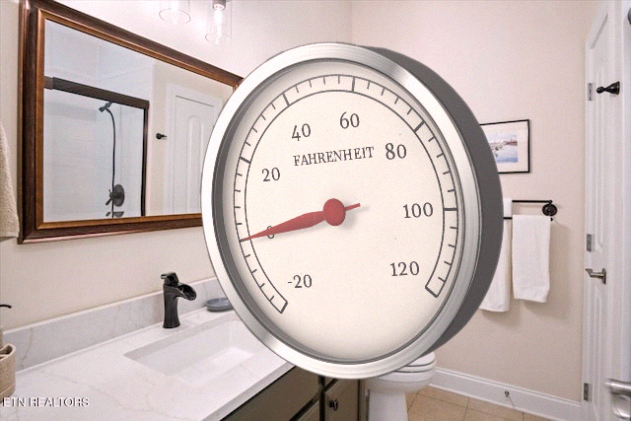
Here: 0 °F
